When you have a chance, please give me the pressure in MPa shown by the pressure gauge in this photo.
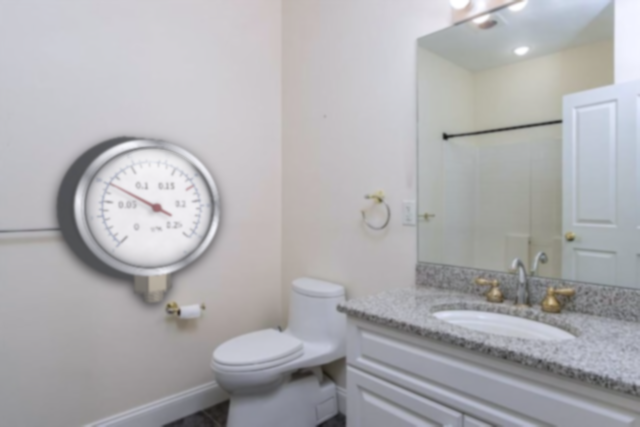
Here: 0.07 MPa
